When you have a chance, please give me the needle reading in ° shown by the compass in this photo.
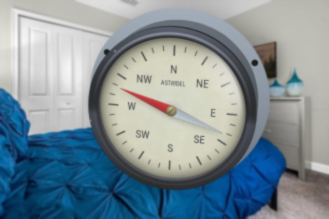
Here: 290 °
